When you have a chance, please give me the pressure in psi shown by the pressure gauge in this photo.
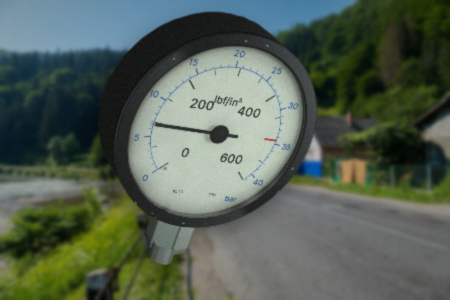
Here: 100 psi
